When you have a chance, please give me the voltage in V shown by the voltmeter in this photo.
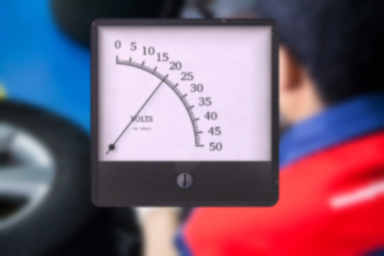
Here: 20 V
